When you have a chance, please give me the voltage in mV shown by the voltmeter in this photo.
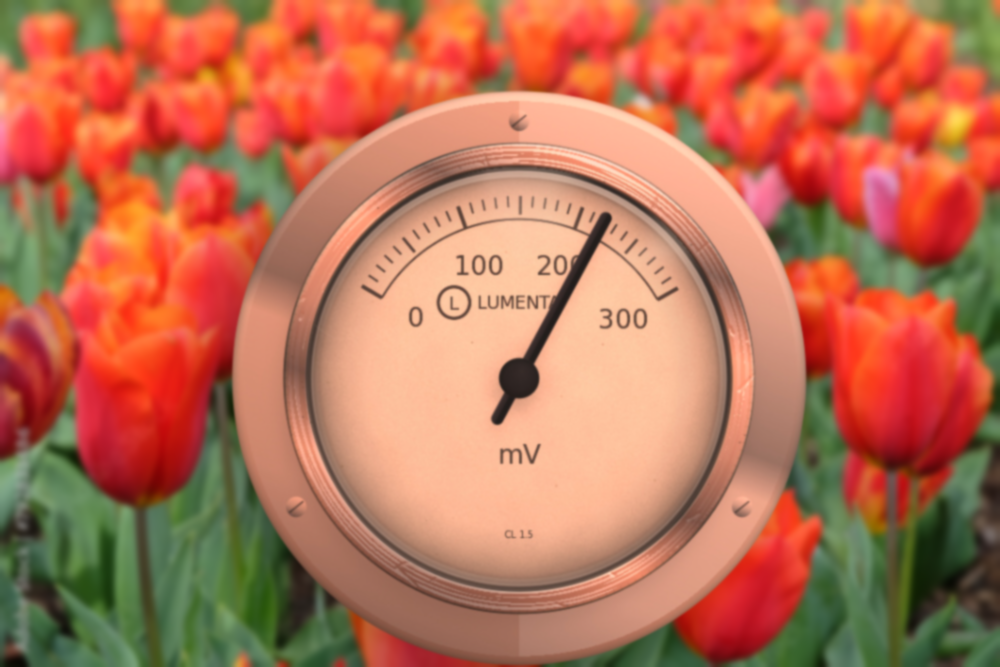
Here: 220 mV
